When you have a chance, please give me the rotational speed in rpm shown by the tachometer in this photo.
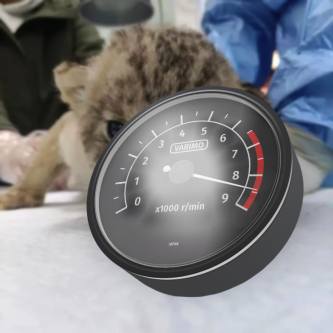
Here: 8500 rpm
